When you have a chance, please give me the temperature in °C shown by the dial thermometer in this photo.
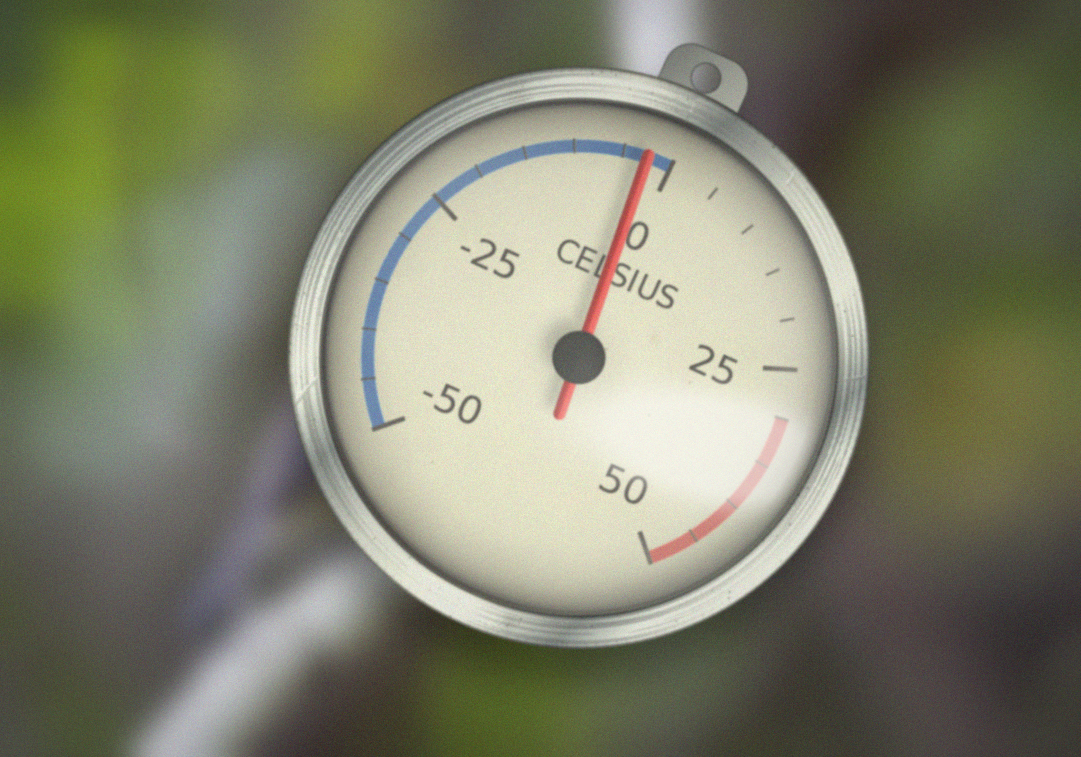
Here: -2.5 °C
